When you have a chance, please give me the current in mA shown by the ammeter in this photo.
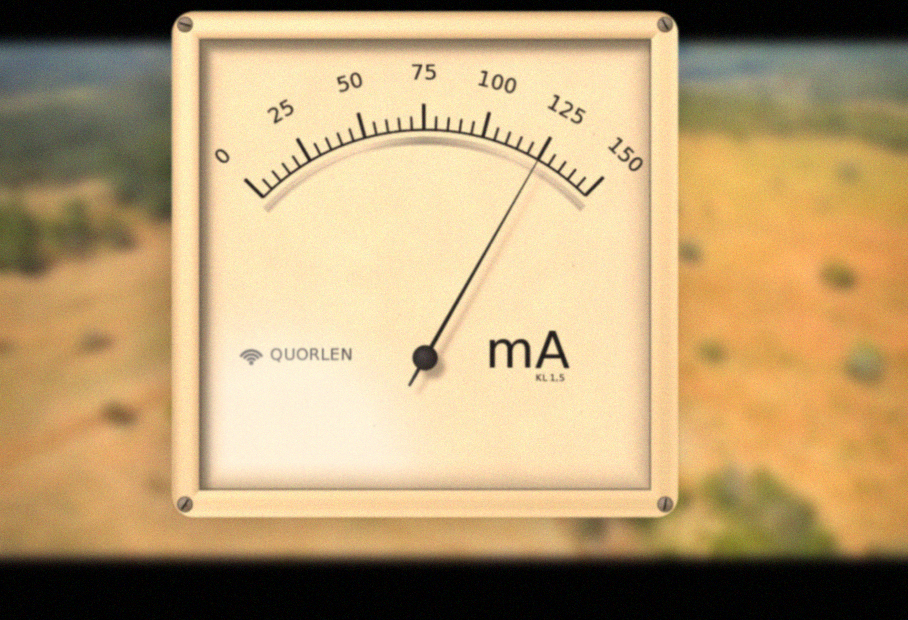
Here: 125 mA
